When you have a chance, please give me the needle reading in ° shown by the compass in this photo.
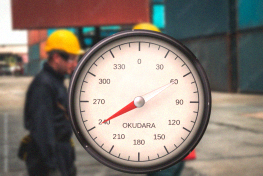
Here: 240 °
